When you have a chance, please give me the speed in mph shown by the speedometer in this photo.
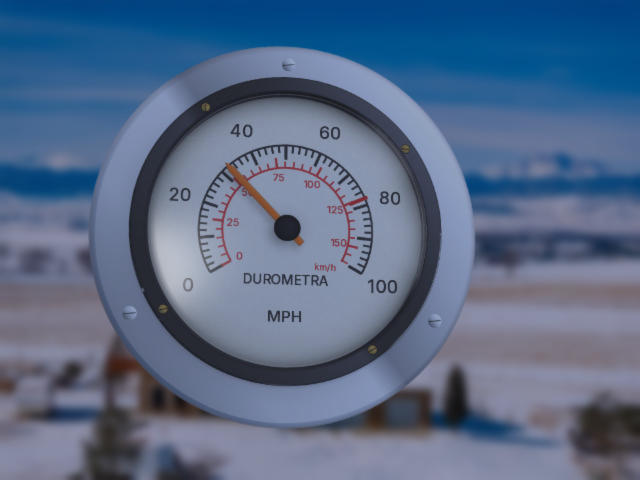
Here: 32 mph
